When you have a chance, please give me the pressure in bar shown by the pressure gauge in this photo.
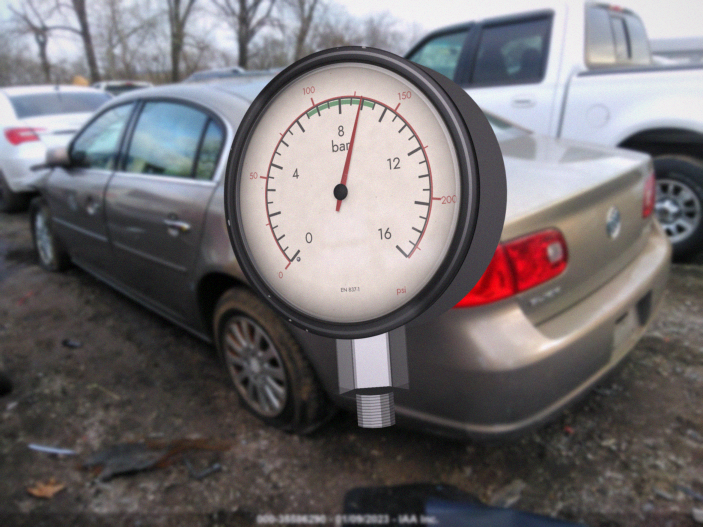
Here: 9 bar
